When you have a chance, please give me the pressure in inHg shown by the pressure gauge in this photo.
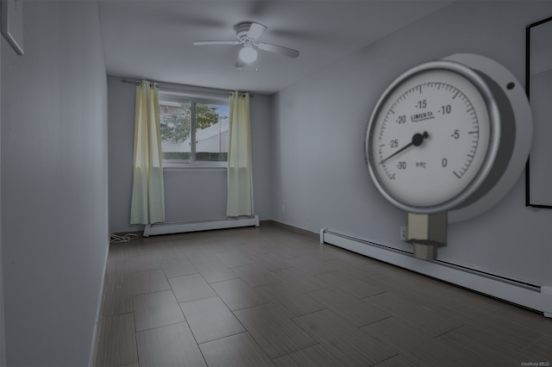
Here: -27.5 inHg
